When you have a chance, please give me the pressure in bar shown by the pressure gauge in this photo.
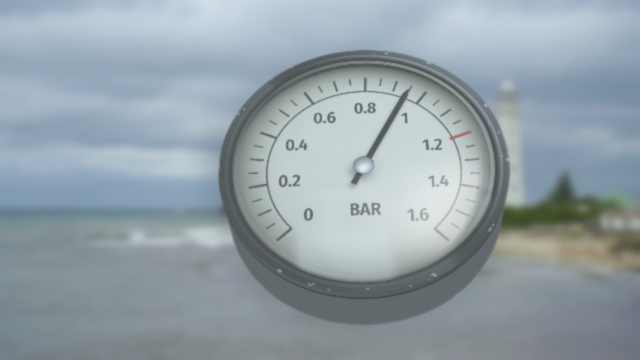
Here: 0.95 bar
